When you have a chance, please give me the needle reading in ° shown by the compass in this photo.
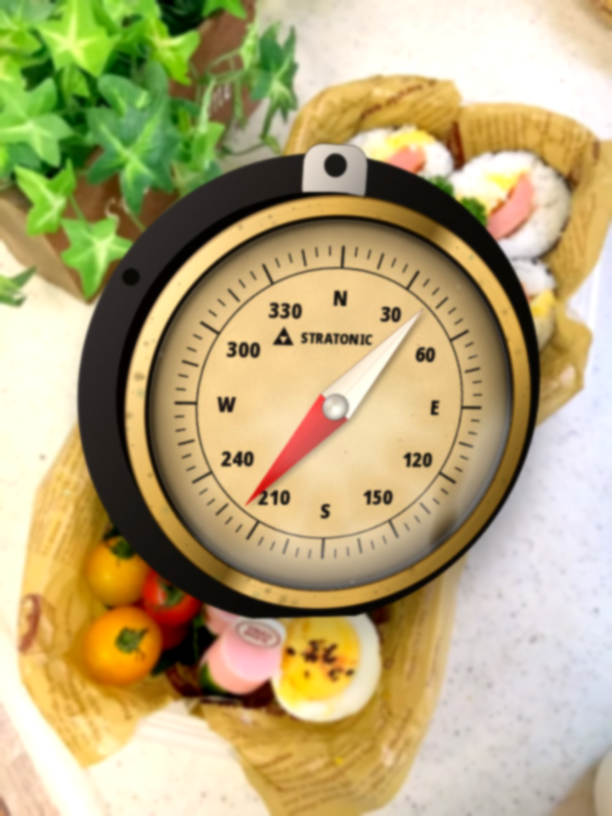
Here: 220 °
